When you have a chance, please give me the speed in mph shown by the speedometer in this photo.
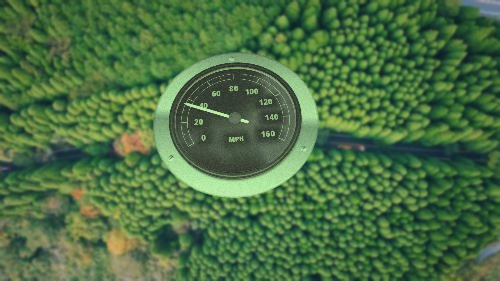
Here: 35 mph
